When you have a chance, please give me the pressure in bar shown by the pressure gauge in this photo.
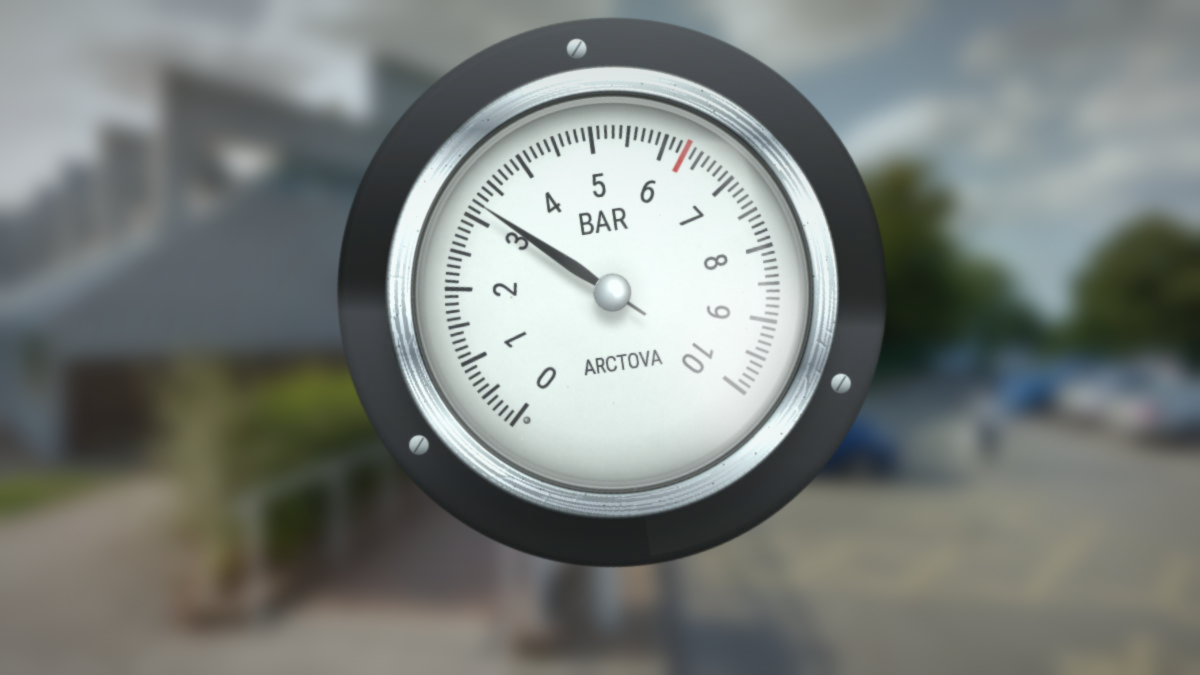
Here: 3.2 bar
